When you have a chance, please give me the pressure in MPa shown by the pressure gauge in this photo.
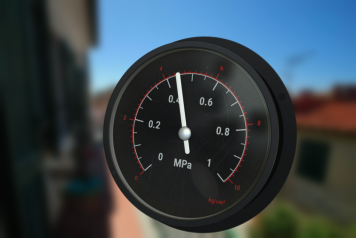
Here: 0.45 MPa
